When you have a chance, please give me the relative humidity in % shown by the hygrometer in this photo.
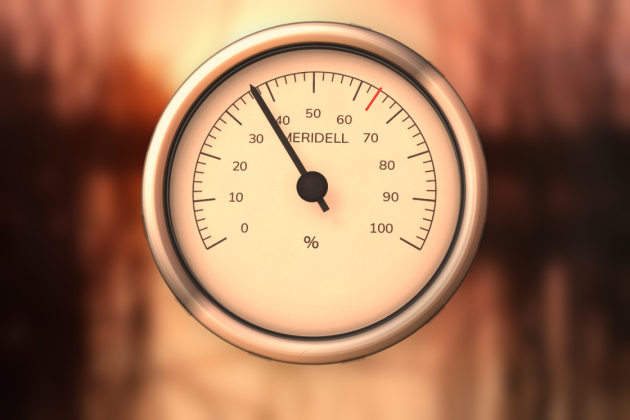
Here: 37 %
